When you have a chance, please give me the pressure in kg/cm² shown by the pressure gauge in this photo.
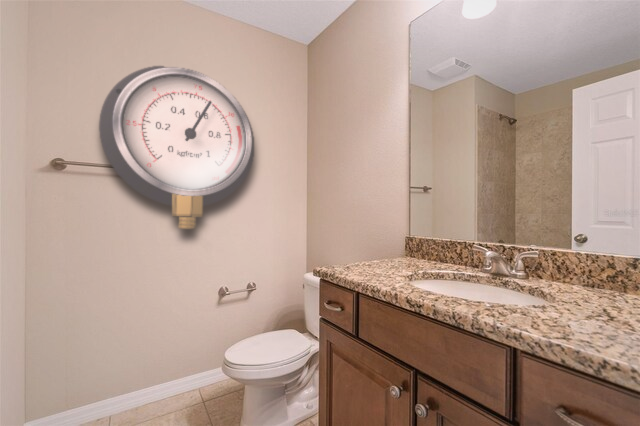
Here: 0.6 kg/cm²
